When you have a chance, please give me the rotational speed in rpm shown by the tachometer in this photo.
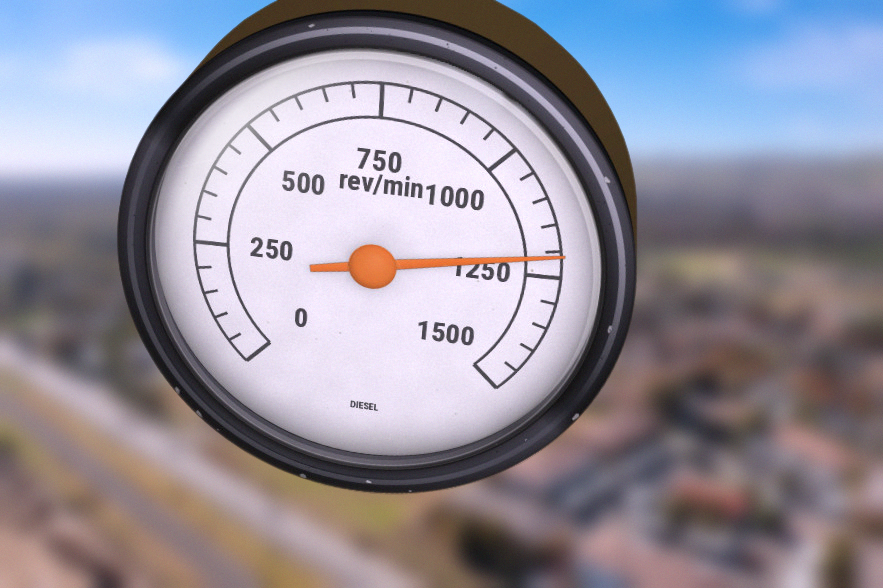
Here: 1200 rpm
